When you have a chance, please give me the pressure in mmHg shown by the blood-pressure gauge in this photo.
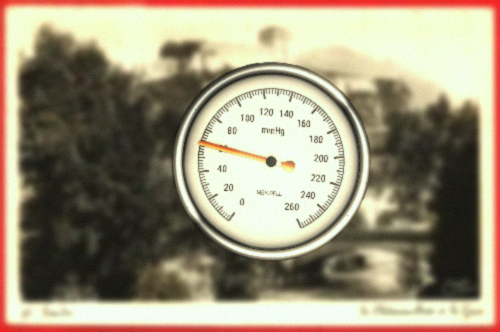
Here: 60 mmHg
